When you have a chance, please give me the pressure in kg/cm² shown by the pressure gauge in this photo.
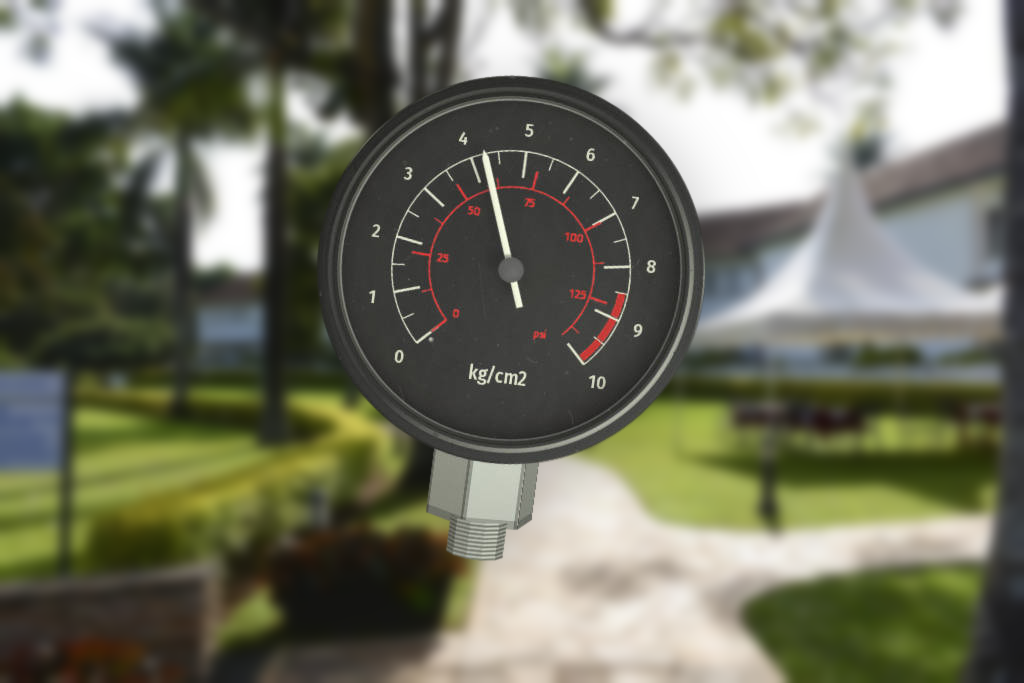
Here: 4.25 kg/cm²
